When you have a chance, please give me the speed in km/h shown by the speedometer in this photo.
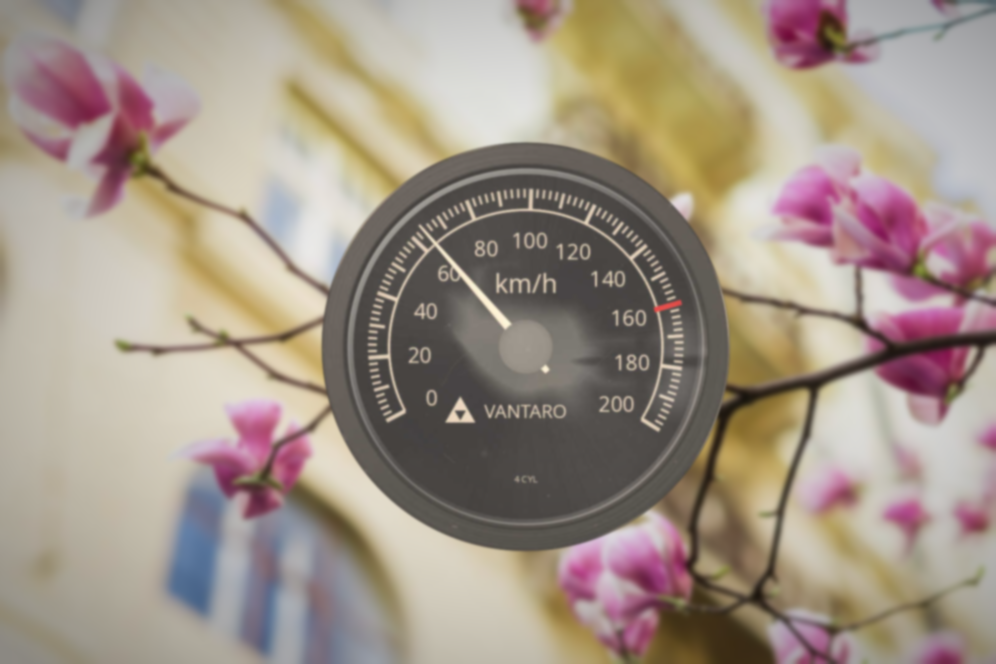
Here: 64 km/h
